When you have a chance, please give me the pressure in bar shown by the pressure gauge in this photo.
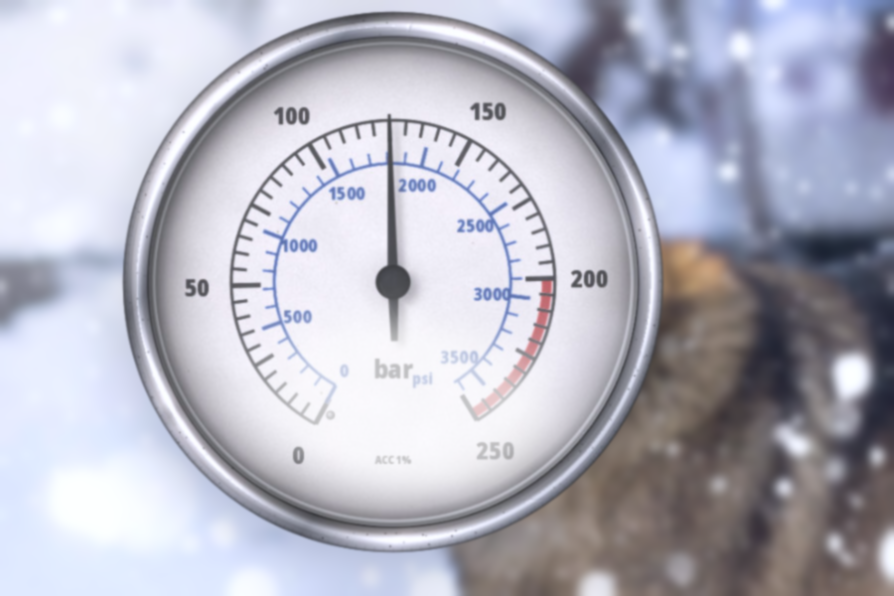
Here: 125 bar
